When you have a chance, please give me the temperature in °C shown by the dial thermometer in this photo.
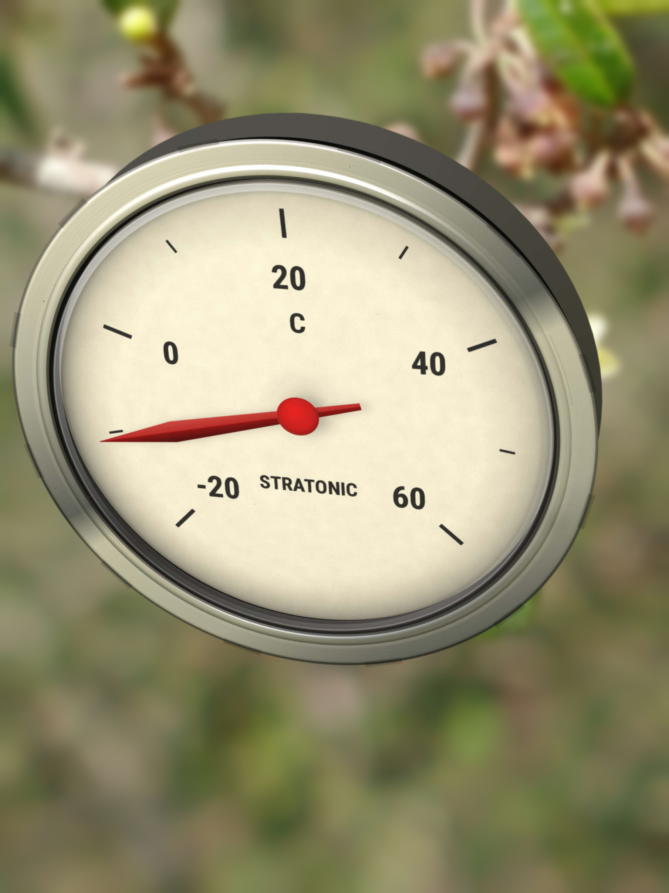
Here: -10 °C
